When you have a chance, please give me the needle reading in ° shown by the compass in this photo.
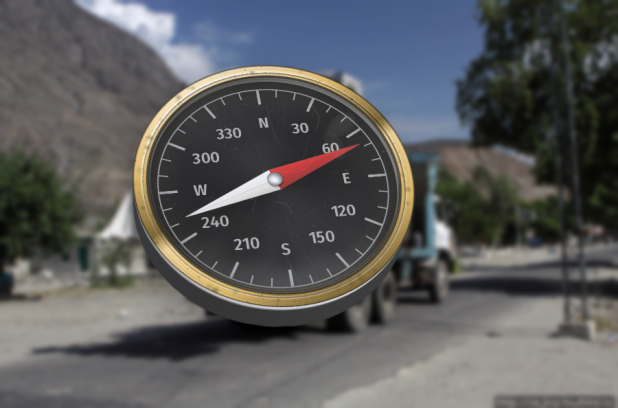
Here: 70 °
